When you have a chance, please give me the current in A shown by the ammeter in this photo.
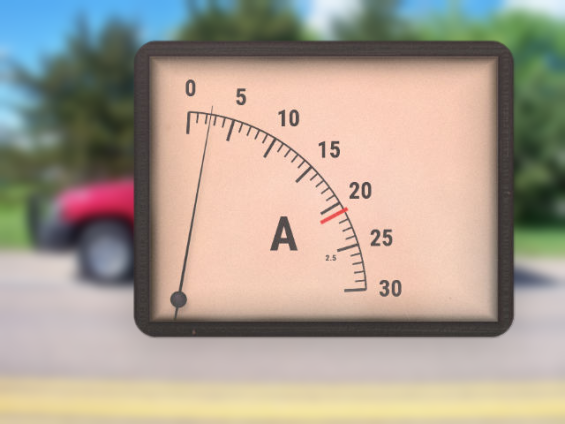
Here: 2.5 A
